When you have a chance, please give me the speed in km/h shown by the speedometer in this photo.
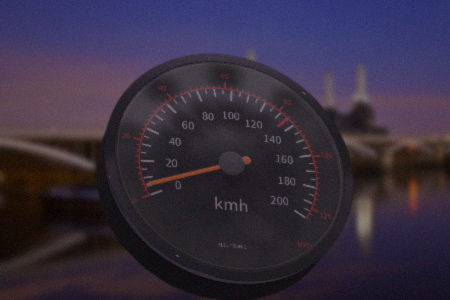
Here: 5 km/h
